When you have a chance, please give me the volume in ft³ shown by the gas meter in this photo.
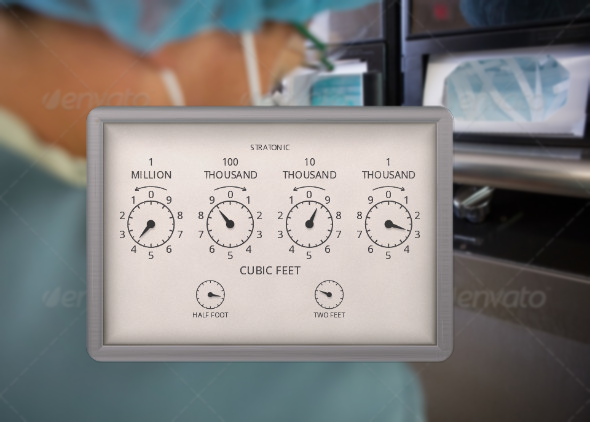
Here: 389300 ft³
